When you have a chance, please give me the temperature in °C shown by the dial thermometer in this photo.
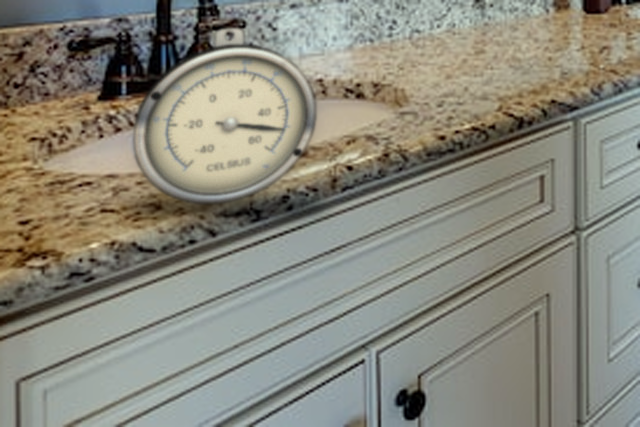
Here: 50 °C
